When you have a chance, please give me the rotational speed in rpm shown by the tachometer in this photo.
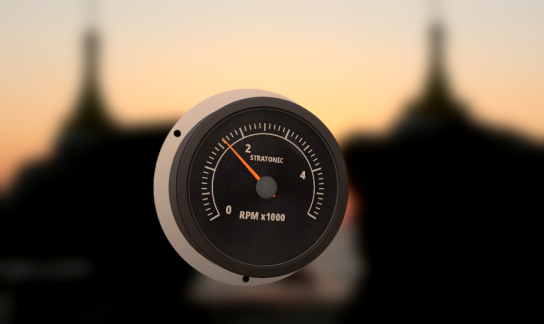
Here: 1600 rpm
